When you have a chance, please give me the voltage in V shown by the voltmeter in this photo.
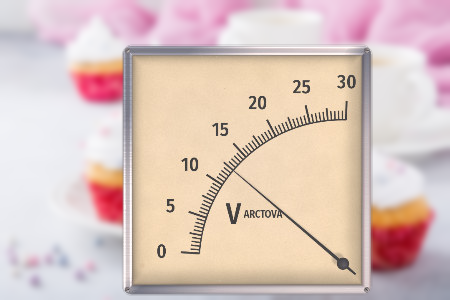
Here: 12.5 V
